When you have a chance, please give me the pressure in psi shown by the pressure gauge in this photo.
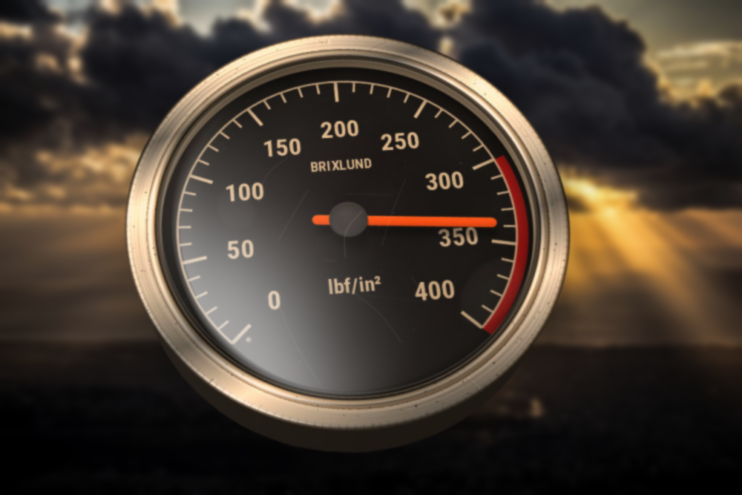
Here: 340 psi
